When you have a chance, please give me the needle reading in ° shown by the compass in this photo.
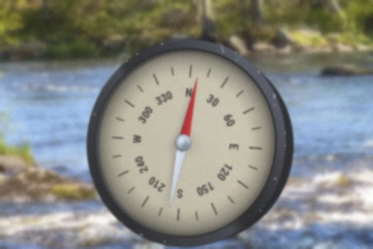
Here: 7.5 °
